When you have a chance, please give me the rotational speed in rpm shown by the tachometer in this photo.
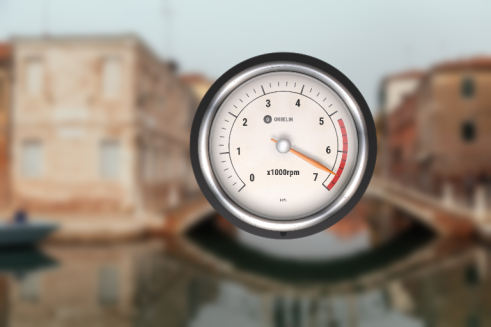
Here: 6600 rpm
